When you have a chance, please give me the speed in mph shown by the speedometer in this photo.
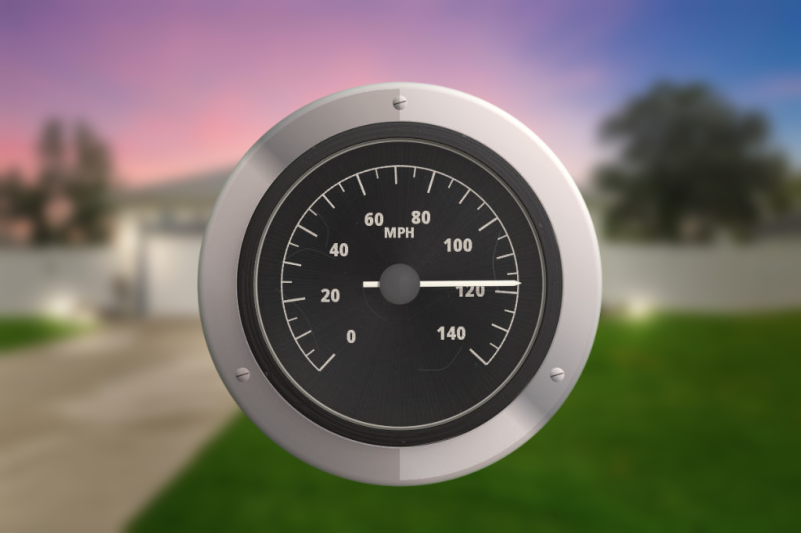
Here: 117.5 mph
